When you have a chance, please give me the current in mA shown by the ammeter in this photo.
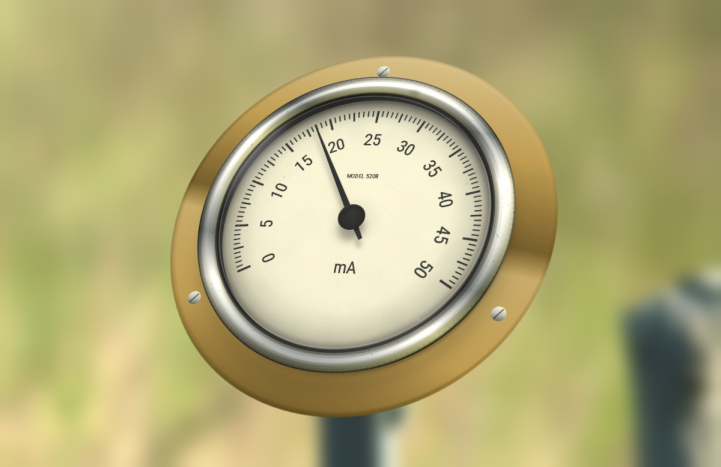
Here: 18.5 mA
